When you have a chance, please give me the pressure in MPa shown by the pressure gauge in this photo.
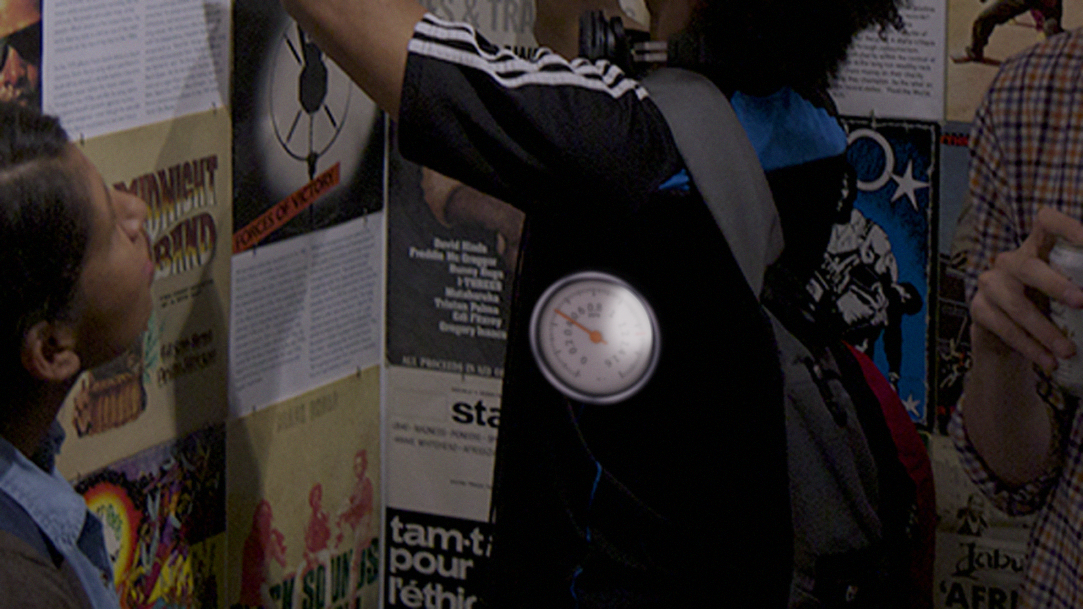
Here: 0.5 MPa
